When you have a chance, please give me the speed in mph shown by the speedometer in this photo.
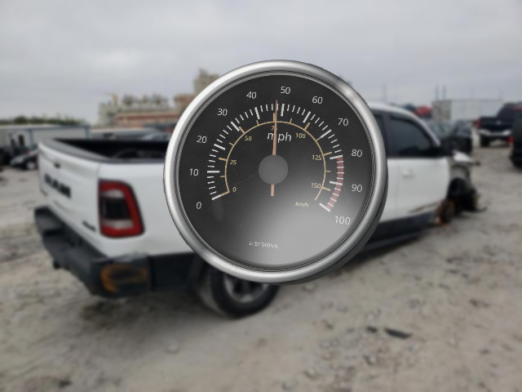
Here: 48 mph
